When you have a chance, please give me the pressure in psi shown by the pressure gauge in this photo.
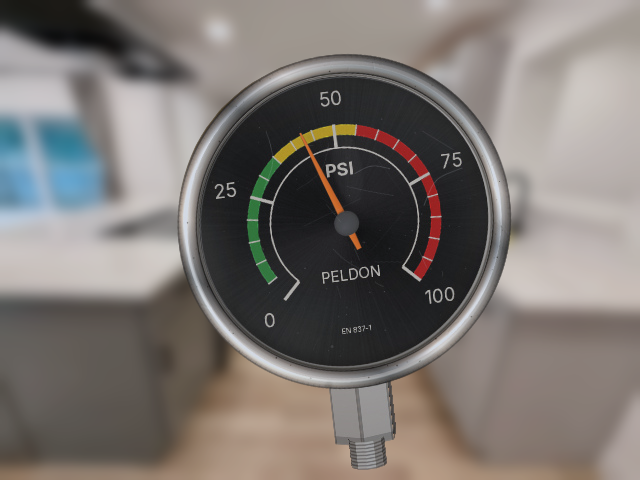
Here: 42.5 psi
